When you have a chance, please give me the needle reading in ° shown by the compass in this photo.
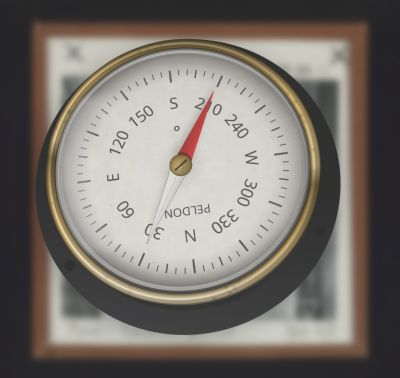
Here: 210 °
